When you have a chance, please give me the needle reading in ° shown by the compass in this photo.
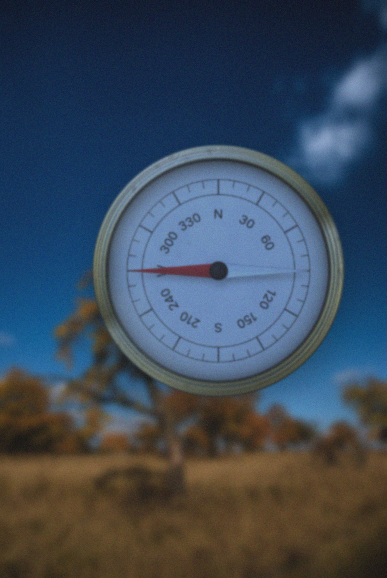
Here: 270 °
